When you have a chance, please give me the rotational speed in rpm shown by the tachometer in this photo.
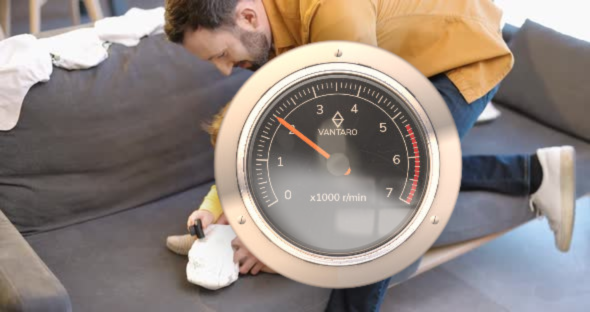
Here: 2000 rpm
